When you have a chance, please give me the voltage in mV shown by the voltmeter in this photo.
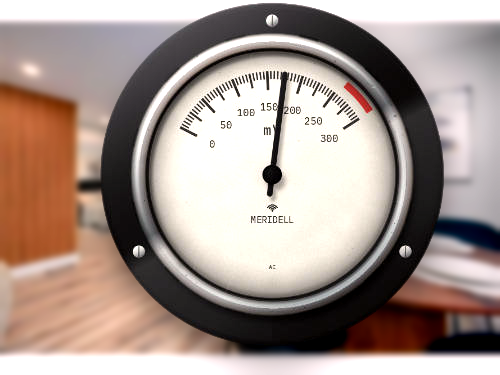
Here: 175 mV
